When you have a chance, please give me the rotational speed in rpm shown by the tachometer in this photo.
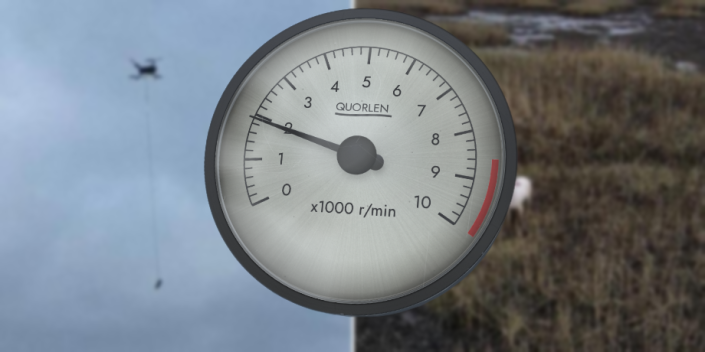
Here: 1900 rpm
